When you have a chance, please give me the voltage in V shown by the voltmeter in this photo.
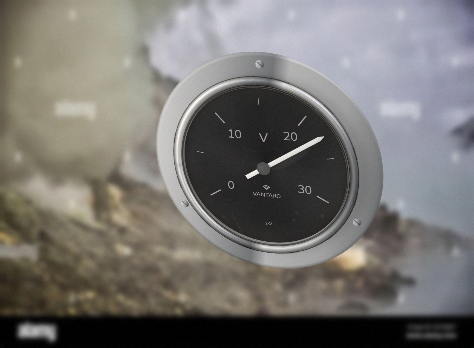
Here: 22.5 V
